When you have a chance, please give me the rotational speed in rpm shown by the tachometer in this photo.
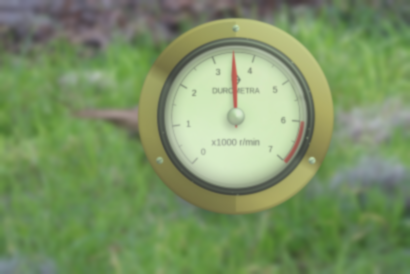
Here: 3500 rpm
